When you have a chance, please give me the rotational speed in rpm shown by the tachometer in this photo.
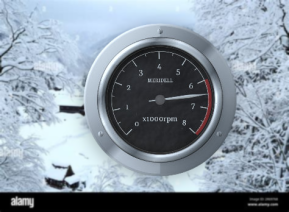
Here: 6500 rpm
